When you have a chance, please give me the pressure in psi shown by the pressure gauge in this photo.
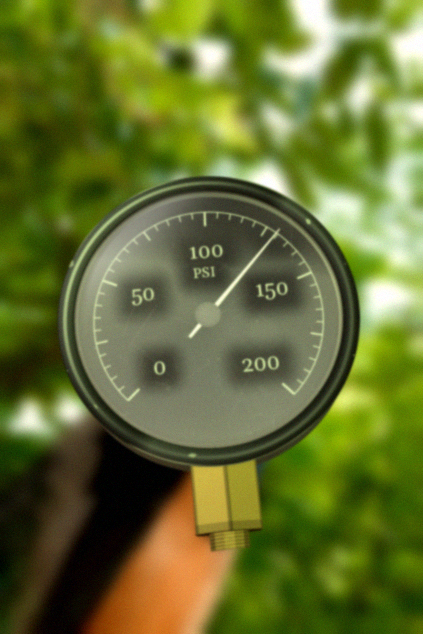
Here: 130 psi
